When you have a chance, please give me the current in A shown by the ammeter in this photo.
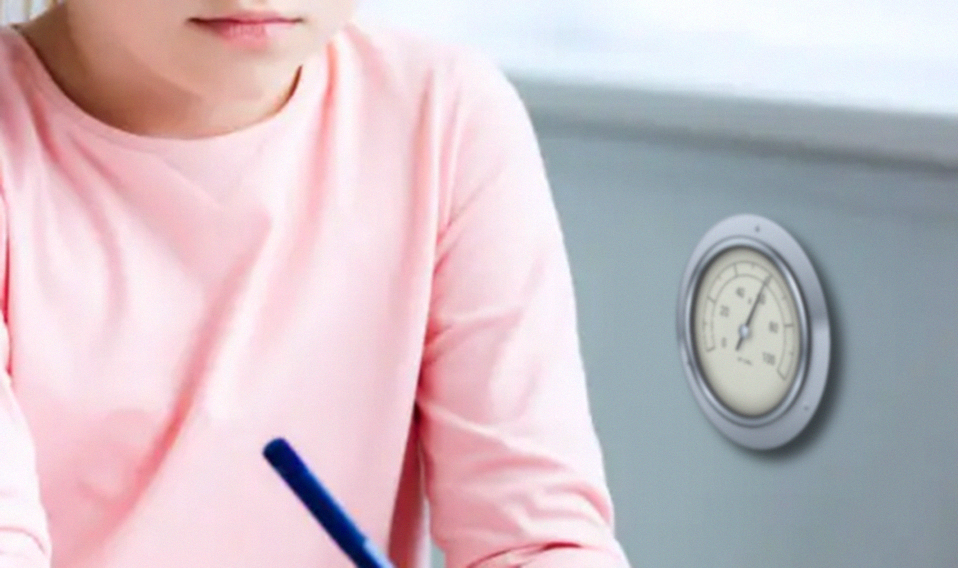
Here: 60 A
